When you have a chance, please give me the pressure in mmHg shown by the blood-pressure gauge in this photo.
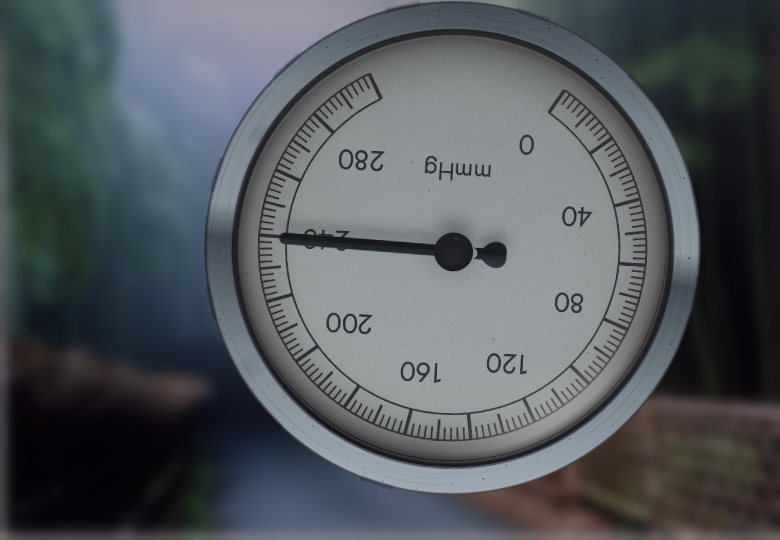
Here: 240 mmHg
